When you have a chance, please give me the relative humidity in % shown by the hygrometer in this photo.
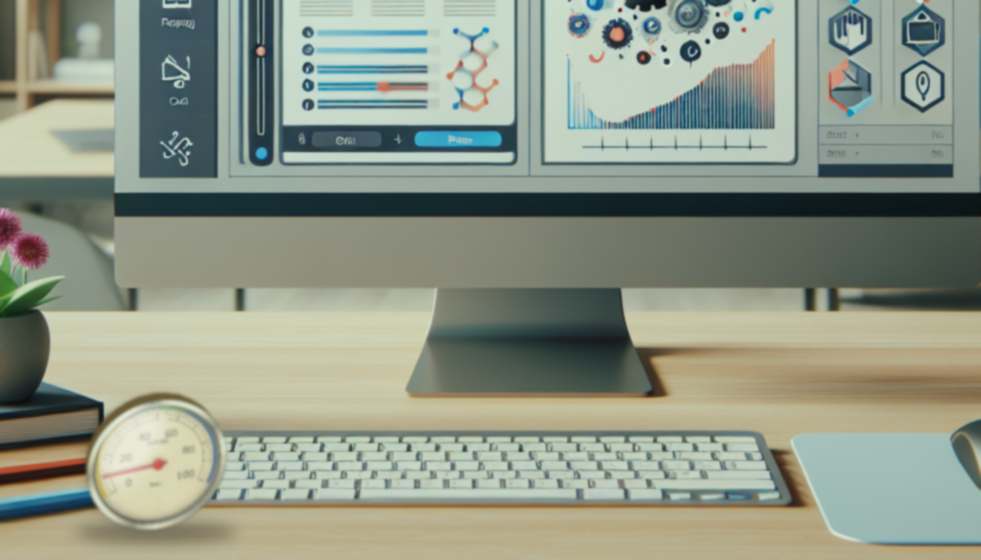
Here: 10 %
